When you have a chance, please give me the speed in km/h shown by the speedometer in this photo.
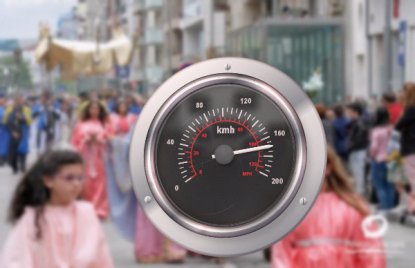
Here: 170 km/h
